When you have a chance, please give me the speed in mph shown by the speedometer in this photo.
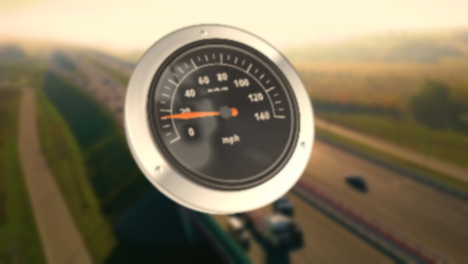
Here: 15 mph
